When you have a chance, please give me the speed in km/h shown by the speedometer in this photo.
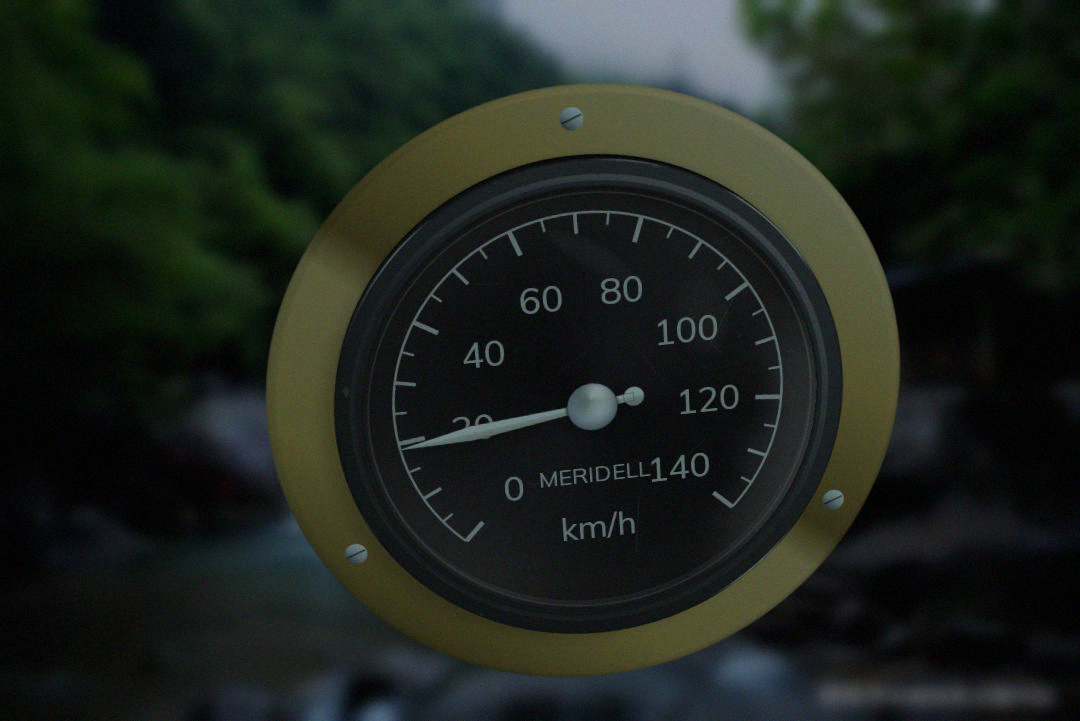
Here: 20 km/h
